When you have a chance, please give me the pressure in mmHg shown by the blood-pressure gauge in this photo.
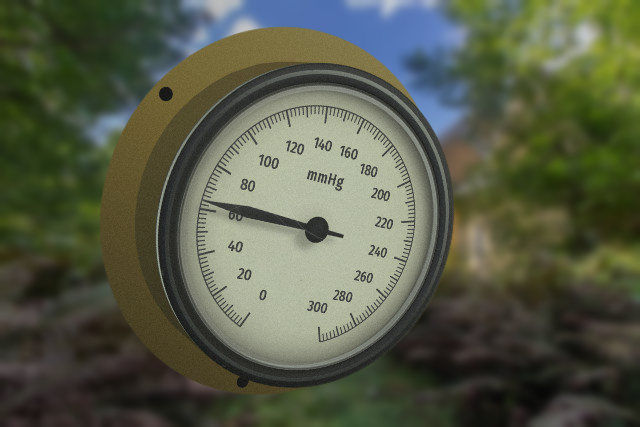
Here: 64 mmHg
